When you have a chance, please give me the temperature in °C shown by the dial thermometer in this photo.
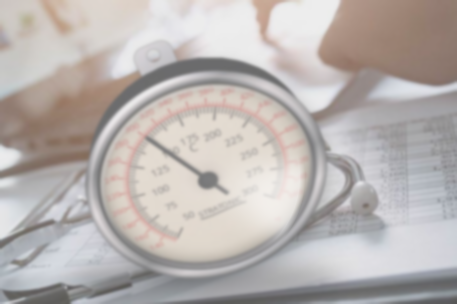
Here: 150 °C
